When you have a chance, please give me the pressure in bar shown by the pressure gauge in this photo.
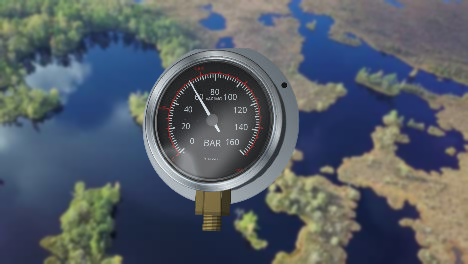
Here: 60 bar
